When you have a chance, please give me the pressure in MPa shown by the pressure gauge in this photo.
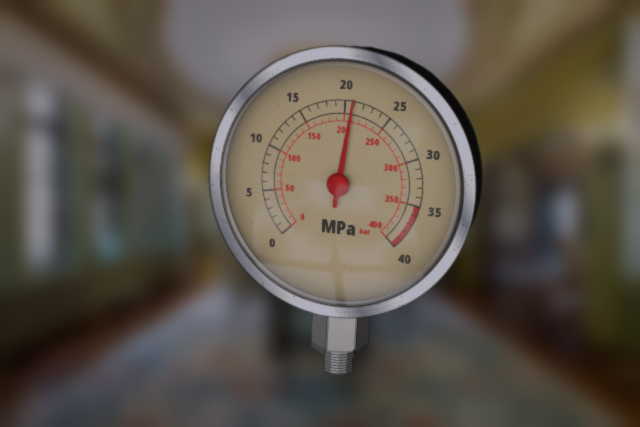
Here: 21 MPa
